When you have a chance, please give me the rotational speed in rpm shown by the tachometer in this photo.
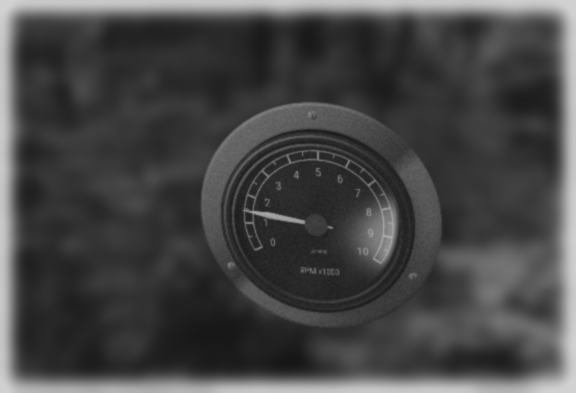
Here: 1500 rpm
